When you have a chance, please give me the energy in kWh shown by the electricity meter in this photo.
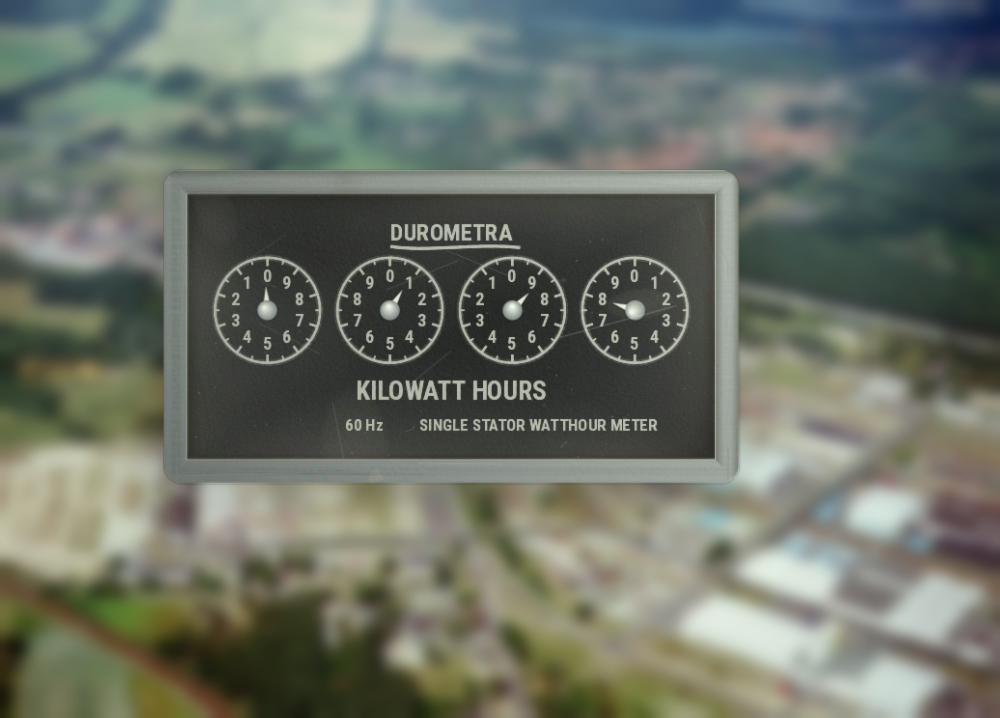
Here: 88 kWh
